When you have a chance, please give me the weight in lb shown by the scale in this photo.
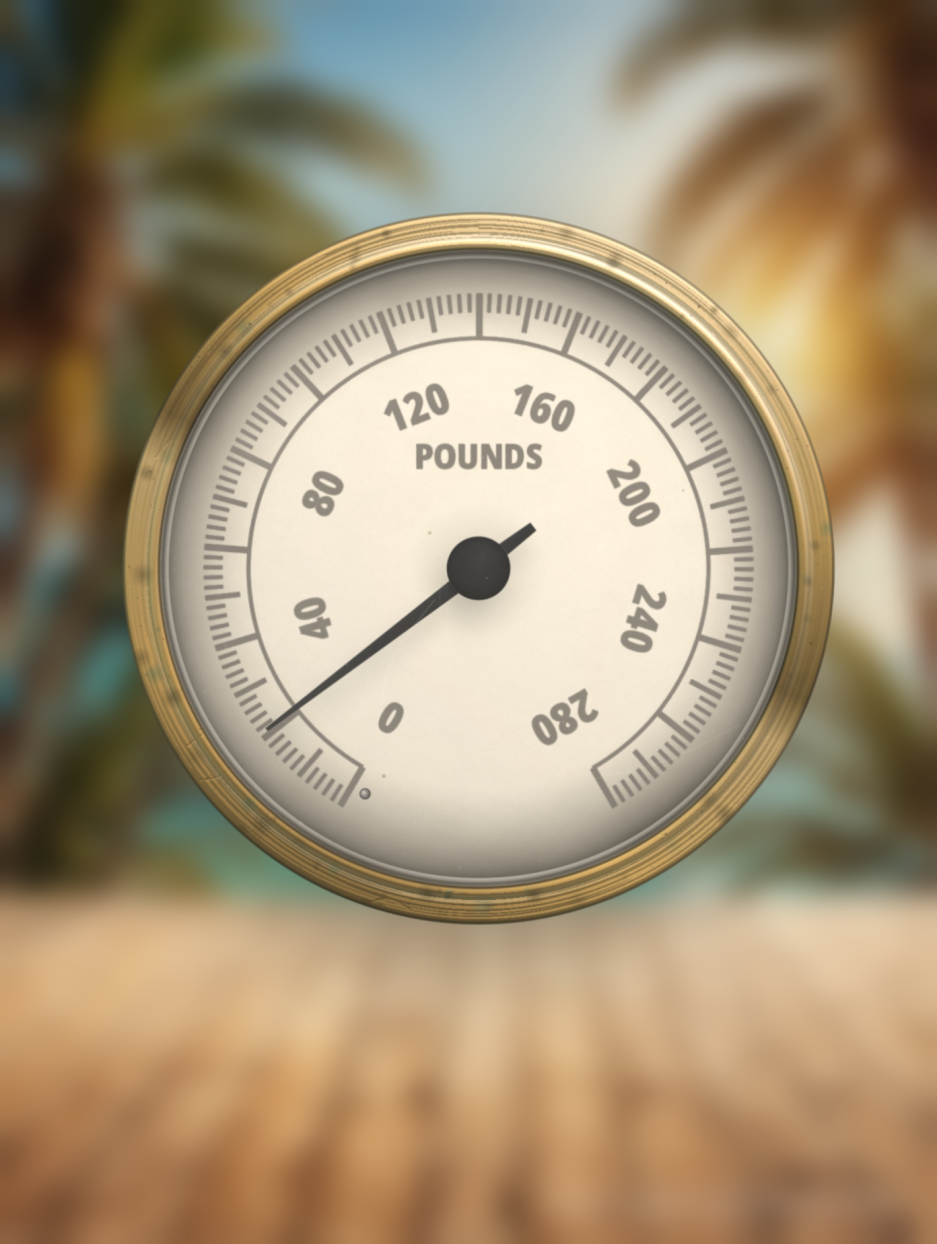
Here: 21 lb
